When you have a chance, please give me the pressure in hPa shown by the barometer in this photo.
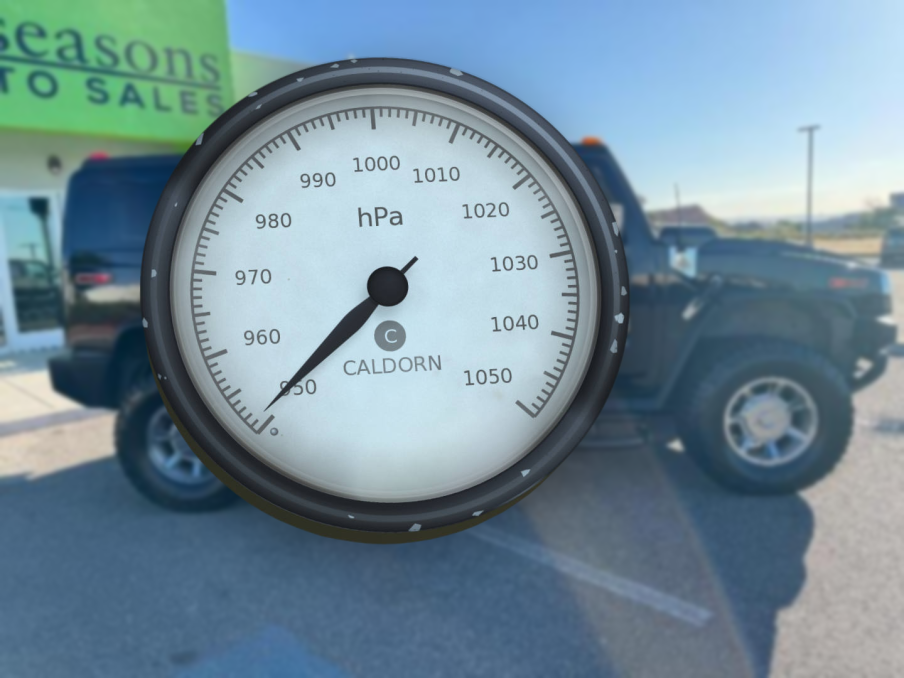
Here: 951 hPa
